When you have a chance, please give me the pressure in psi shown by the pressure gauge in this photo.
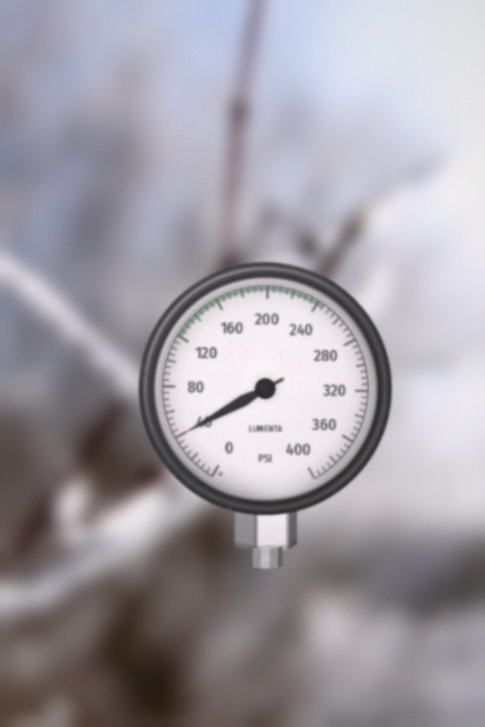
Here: 40 psi
